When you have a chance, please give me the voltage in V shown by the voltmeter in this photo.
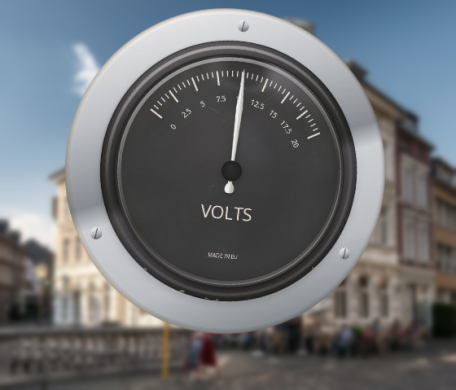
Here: 10 V
